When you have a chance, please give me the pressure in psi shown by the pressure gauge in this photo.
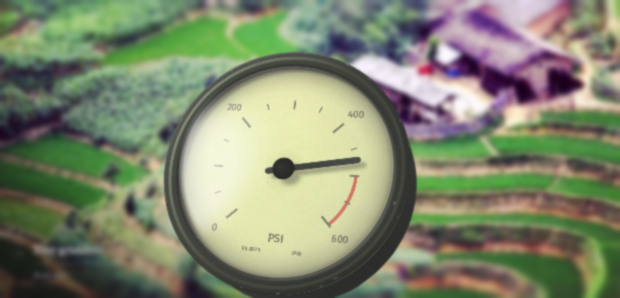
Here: 475 psi
